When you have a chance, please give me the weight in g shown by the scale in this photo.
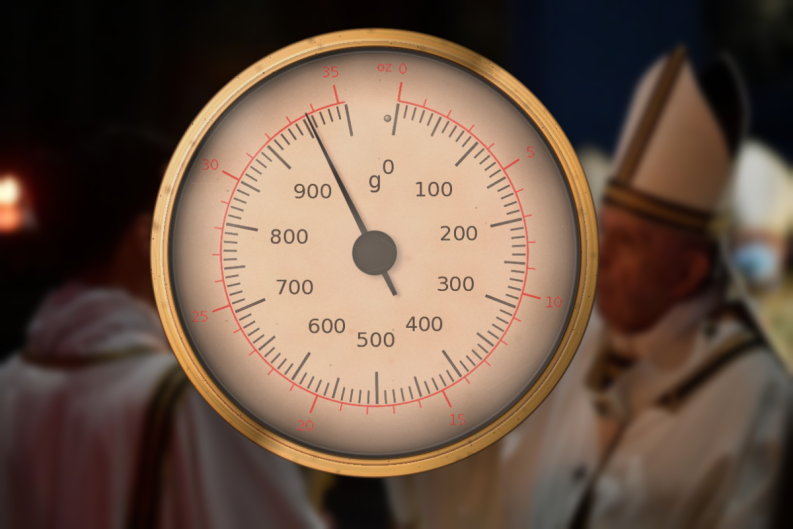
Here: 955 g
